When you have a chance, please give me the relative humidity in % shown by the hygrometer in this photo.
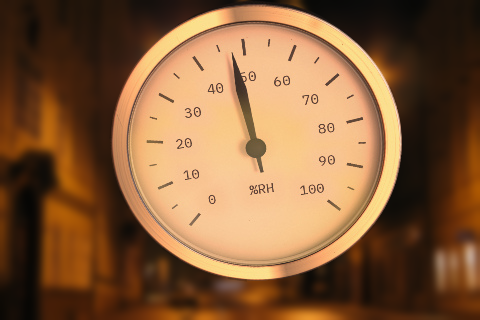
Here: 47.5 %
